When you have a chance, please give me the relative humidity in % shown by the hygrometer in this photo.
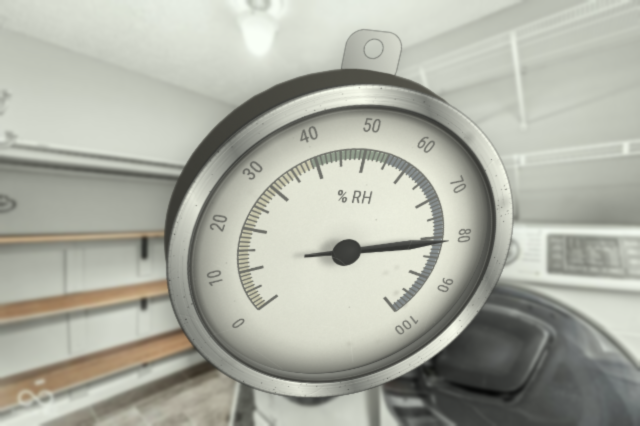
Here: 80 %
